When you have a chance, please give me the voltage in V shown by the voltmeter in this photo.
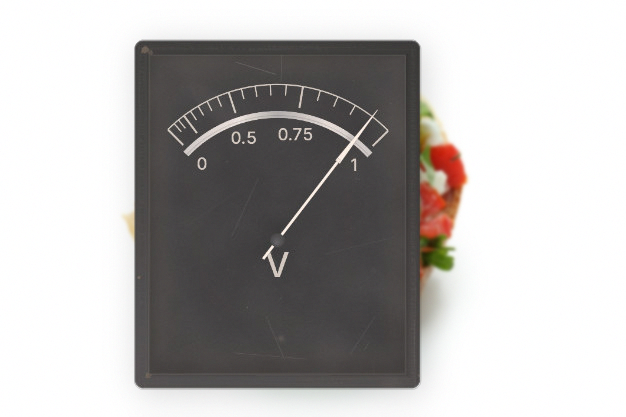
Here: 0.95 V
